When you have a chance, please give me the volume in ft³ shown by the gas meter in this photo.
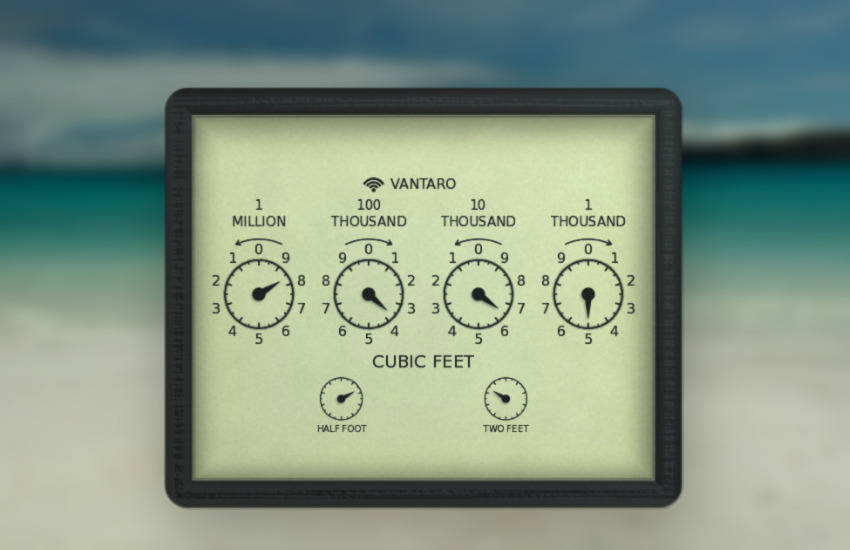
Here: 836500 ft³
